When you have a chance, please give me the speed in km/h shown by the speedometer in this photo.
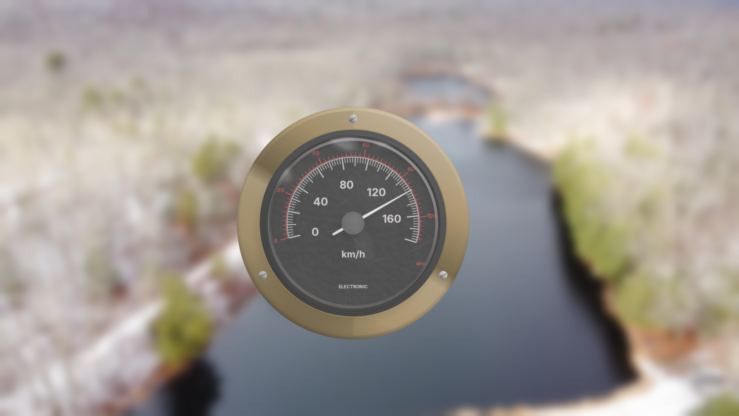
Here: 140 km/h
